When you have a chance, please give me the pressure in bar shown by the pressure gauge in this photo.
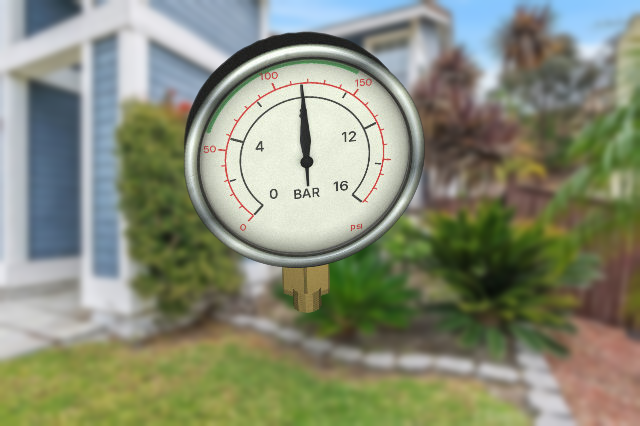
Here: 8 bar
